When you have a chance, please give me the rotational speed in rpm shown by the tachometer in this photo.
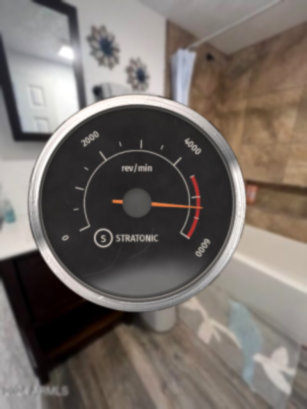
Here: 5250 rpm
